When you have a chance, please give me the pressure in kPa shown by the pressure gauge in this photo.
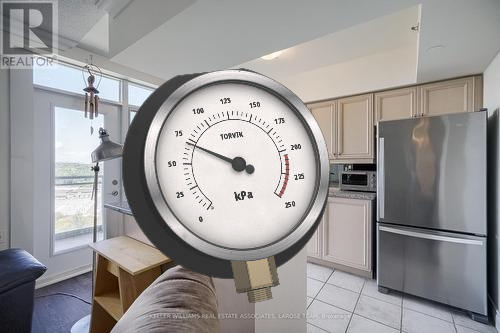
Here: 70 kPa
